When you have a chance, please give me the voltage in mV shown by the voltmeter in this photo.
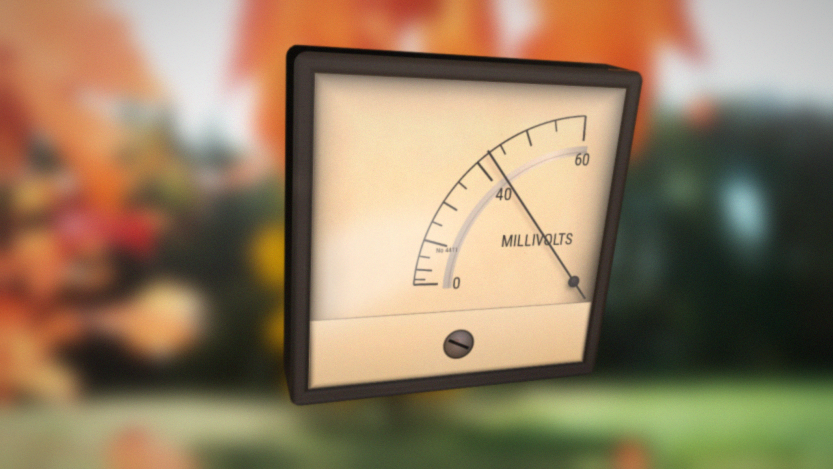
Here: 42.5 mV
